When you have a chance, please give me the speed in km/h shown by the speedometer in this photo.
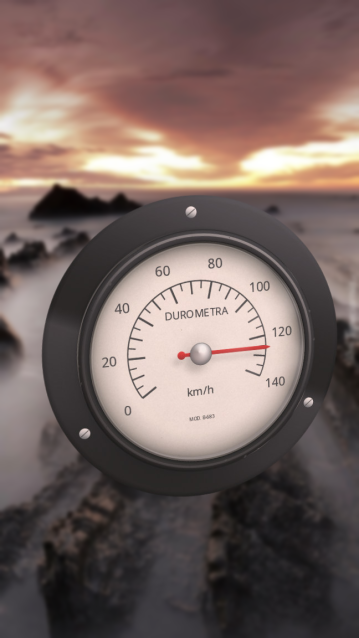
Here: 125 km/h
